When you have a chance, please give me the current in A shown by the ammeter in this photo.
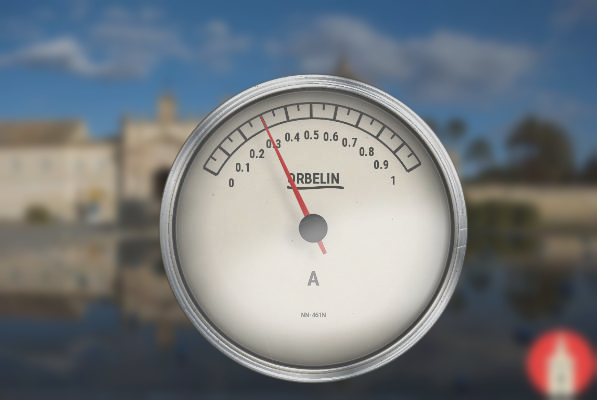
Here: 0.3 A
